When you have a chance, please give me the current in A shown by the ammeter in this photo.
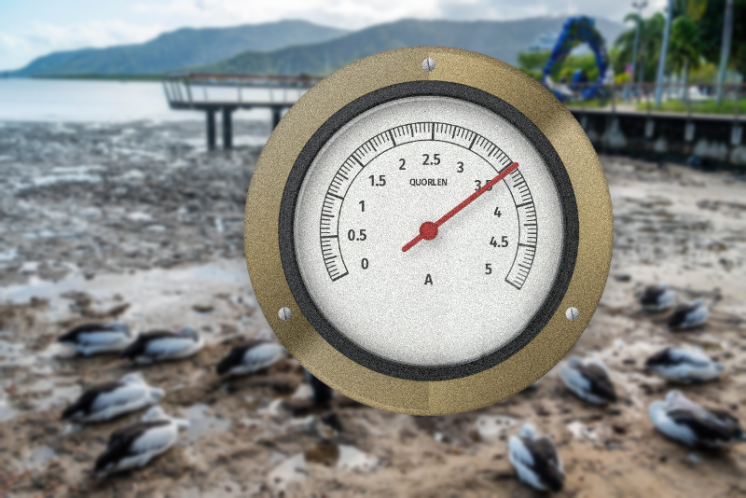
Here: 3.55 A
